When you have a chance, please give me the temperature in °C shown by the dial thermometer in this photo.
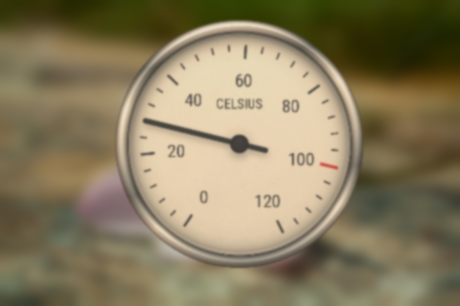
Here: 28 °C
